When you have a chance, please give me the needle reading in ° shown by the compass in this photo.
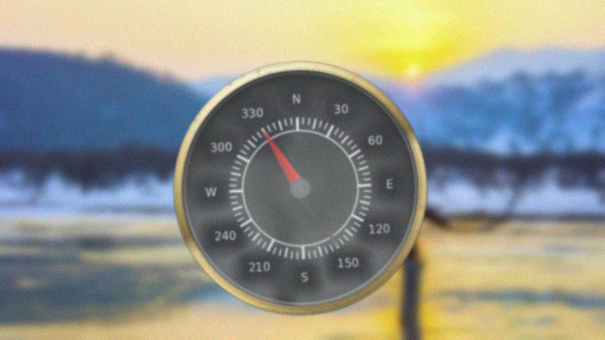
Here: 330 °
